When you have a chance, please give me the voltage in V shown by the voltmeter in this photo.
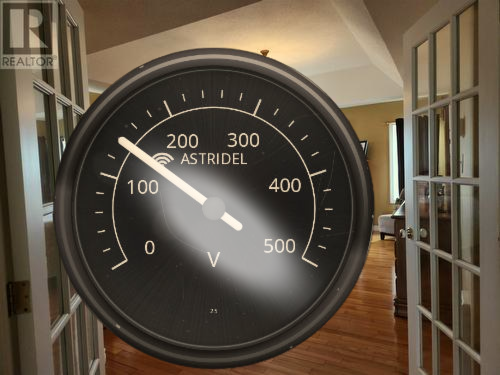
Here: 140 V
